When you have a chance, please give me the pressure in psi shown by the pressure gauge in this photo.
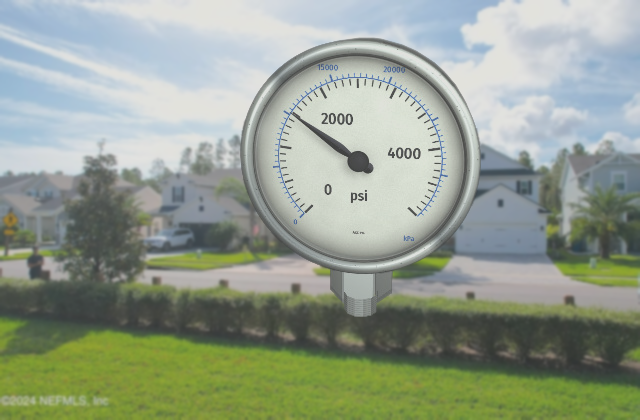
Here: 1500 psi
